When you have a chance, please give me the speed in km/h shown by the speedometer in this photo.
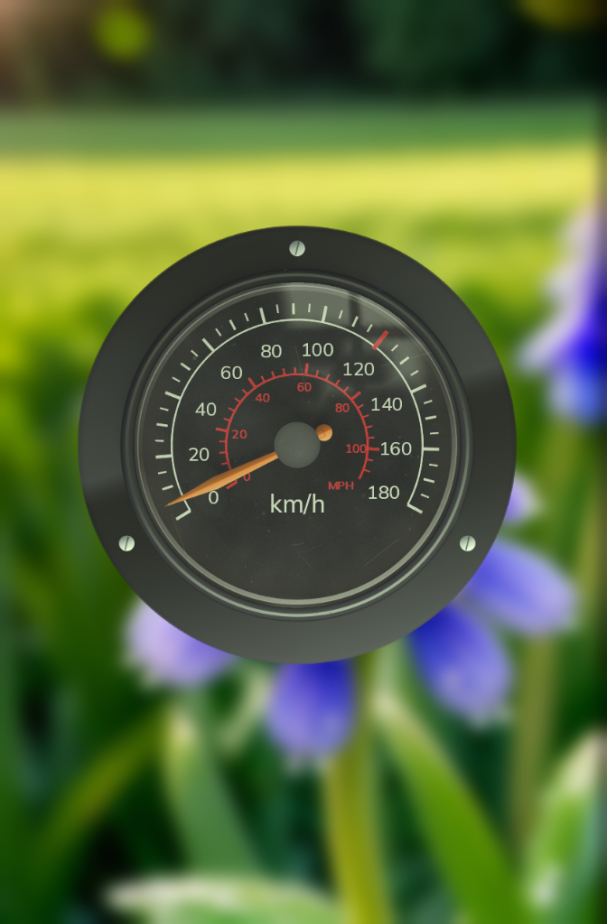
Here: 5 km/h
